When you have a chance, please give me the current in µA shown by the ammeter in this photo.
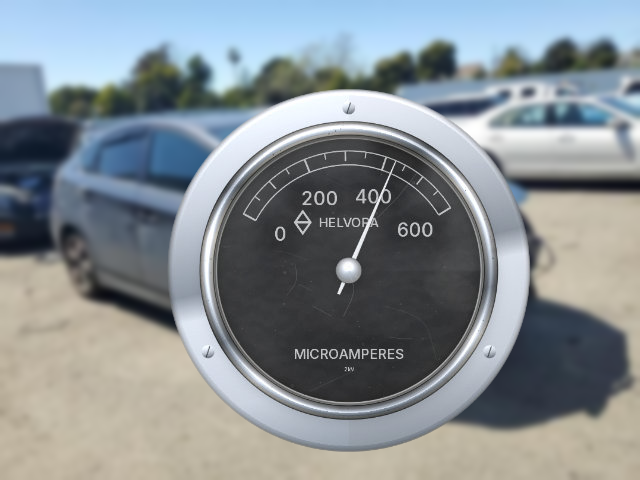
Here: 425 µA
